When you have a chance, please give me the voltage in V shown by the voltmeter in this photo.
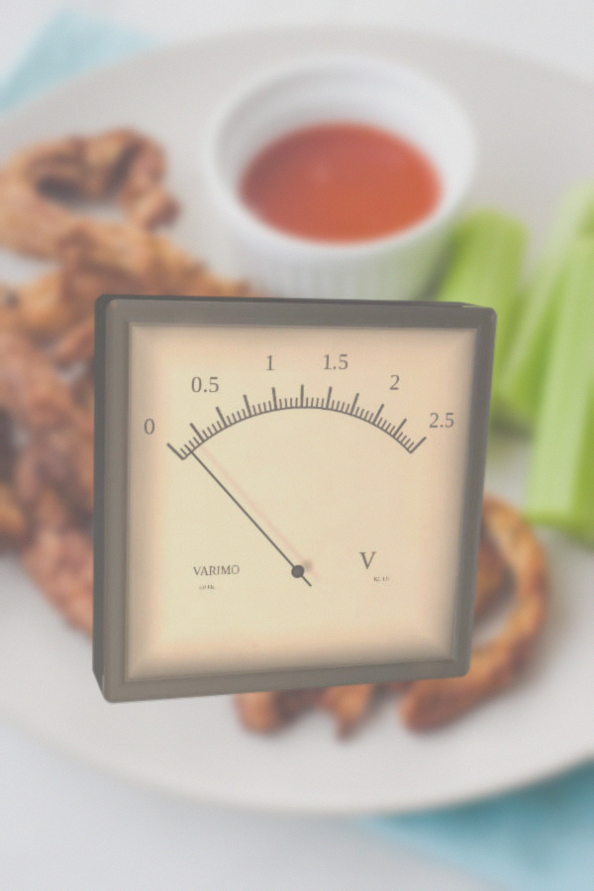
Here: 0.1 V
